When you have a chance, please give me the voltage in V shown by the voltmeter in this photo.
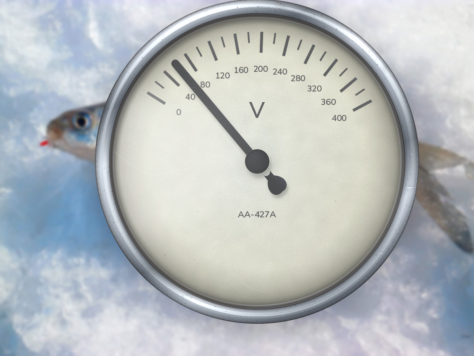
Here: 60 V
